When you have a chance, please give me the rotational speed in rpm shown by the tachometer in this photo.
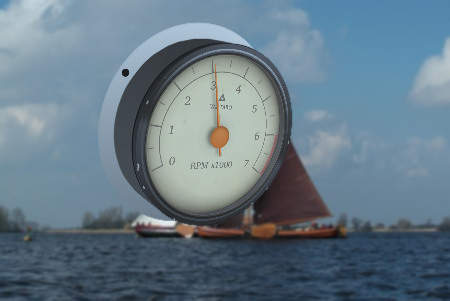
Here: 3000 rpm
